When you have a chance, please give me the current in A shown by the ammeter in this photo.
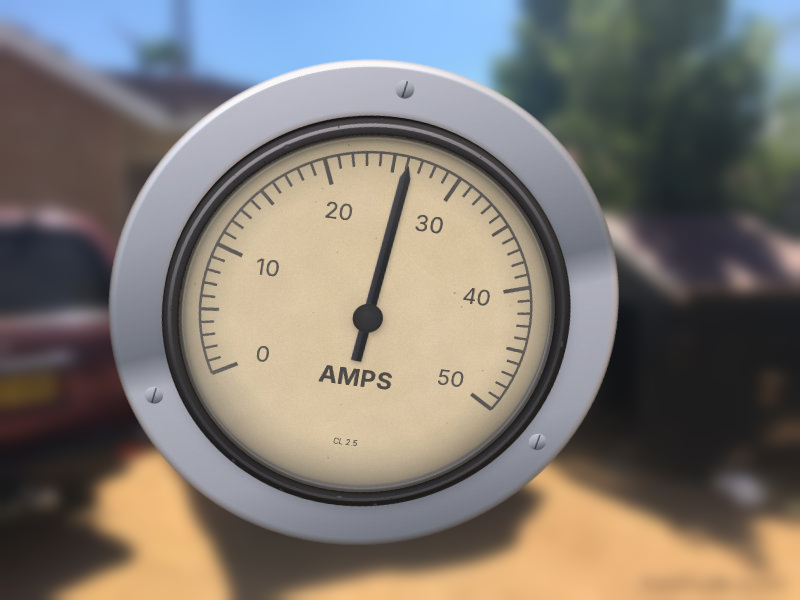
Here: 26 A
